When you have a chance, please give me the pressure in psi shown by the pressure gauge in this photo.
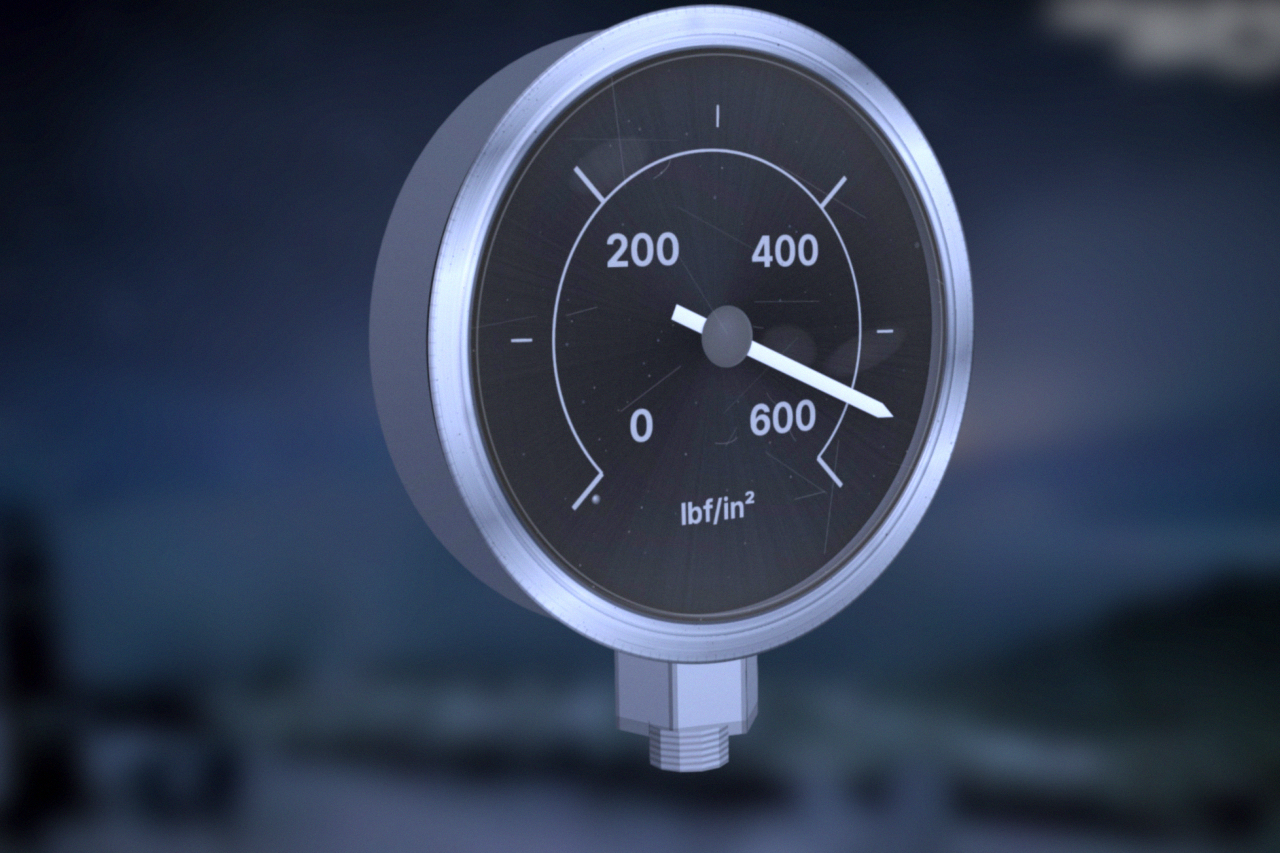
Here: 550 psi
